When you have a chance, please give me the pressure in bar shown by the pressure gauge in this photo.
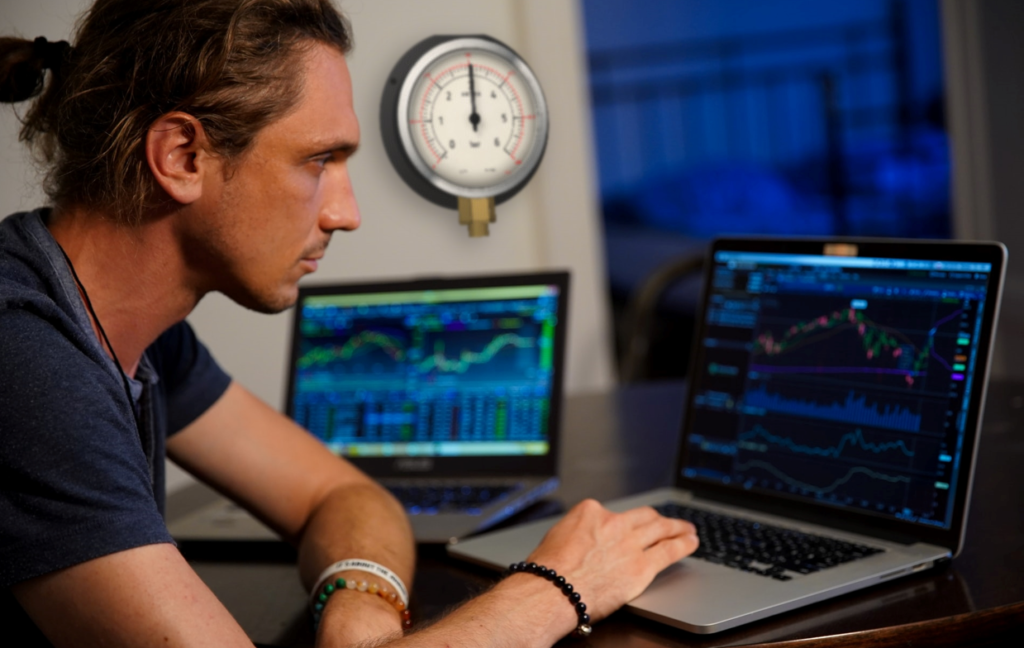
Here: 3 bar
